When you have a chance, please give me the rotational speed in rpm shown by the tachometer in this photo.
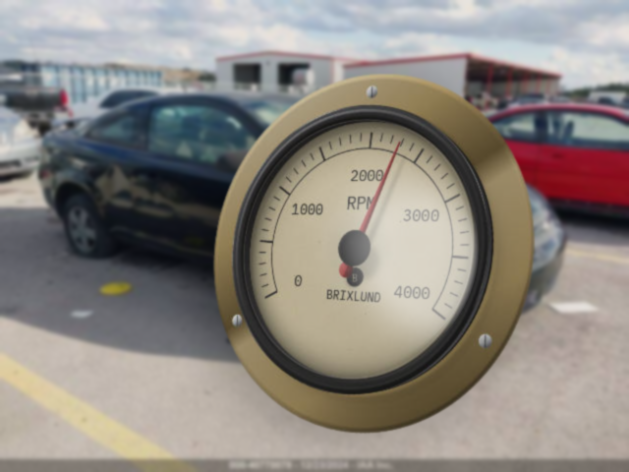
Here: 2300 rpm
